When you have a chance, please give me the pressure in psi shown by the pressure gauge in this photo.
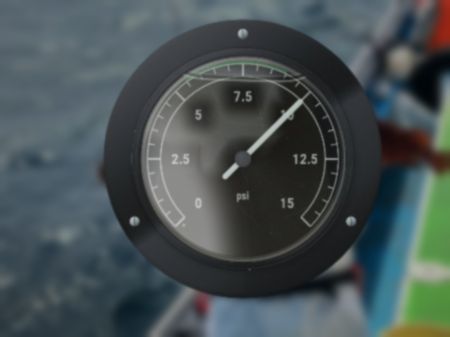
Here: 10 psi
